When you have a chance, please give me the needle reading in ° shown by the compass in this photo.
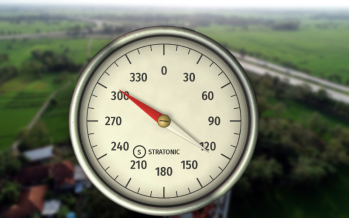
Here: 305 °
